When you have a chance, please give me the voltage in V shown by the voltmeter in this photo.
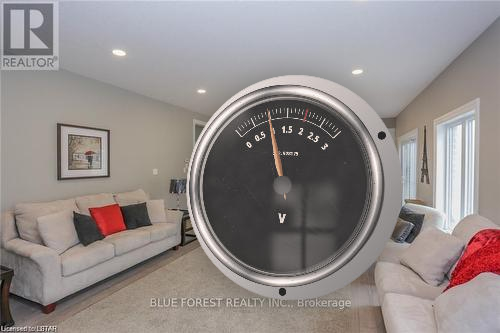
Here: 1 V
